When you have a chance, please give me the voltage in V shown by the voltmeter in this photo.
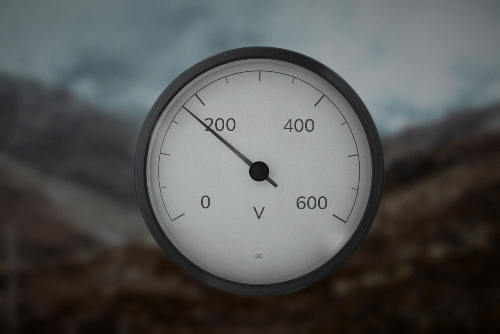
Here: 175 V
